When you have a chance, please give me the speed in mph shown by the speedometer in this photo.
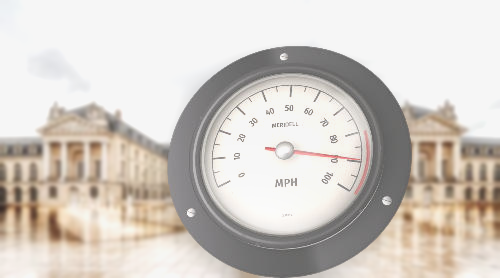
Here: 90 mph
